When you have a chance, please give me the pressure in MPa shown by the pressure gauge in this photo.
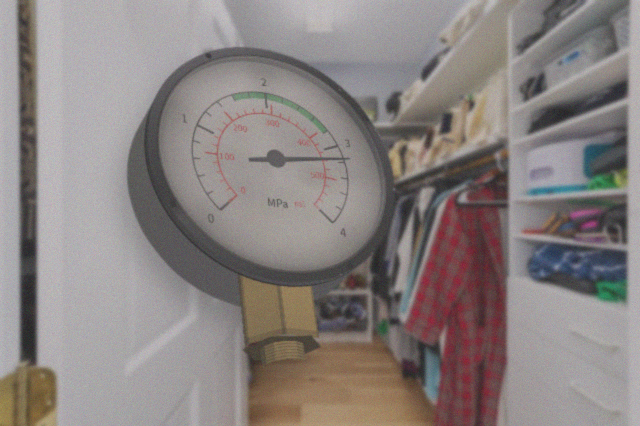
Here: 3.2 MPa
